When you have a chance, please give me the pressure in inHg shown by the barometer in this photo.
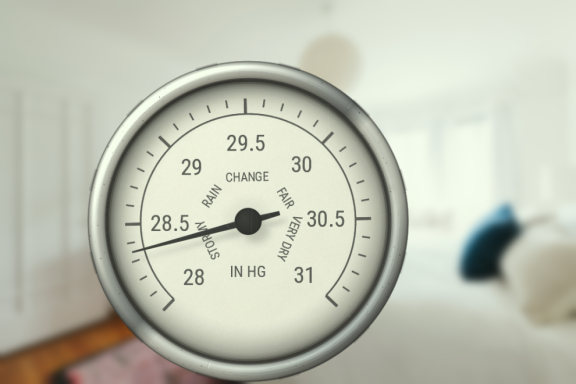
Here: 28.35 inHg
